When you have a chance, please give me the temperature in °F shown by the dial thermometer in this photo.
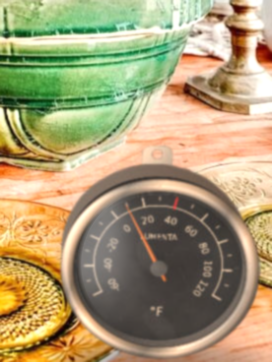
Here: 10 °F
